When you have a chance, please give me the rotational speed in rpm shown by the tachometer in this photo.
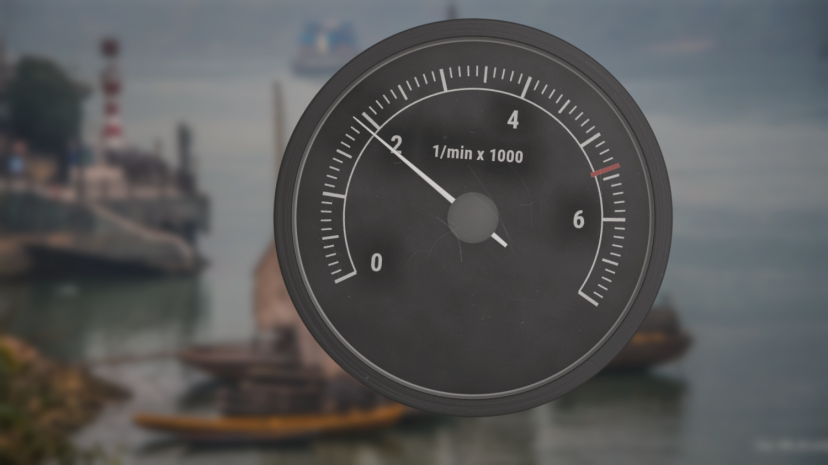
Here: 1900 rpm
